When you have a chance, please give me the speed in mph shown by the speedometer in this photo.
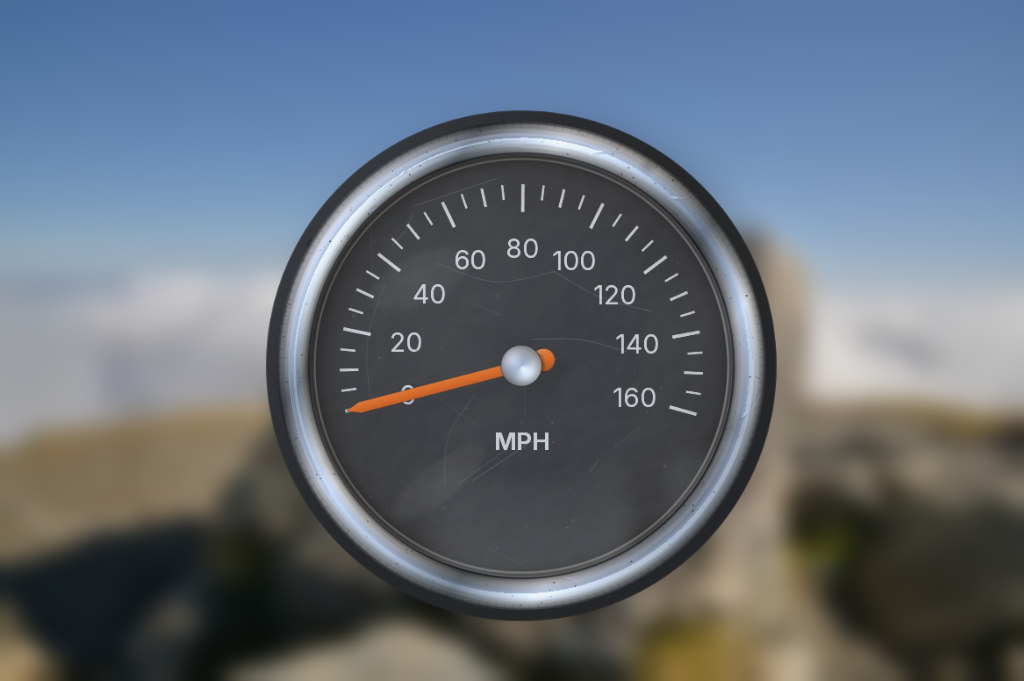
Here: 0 mph
